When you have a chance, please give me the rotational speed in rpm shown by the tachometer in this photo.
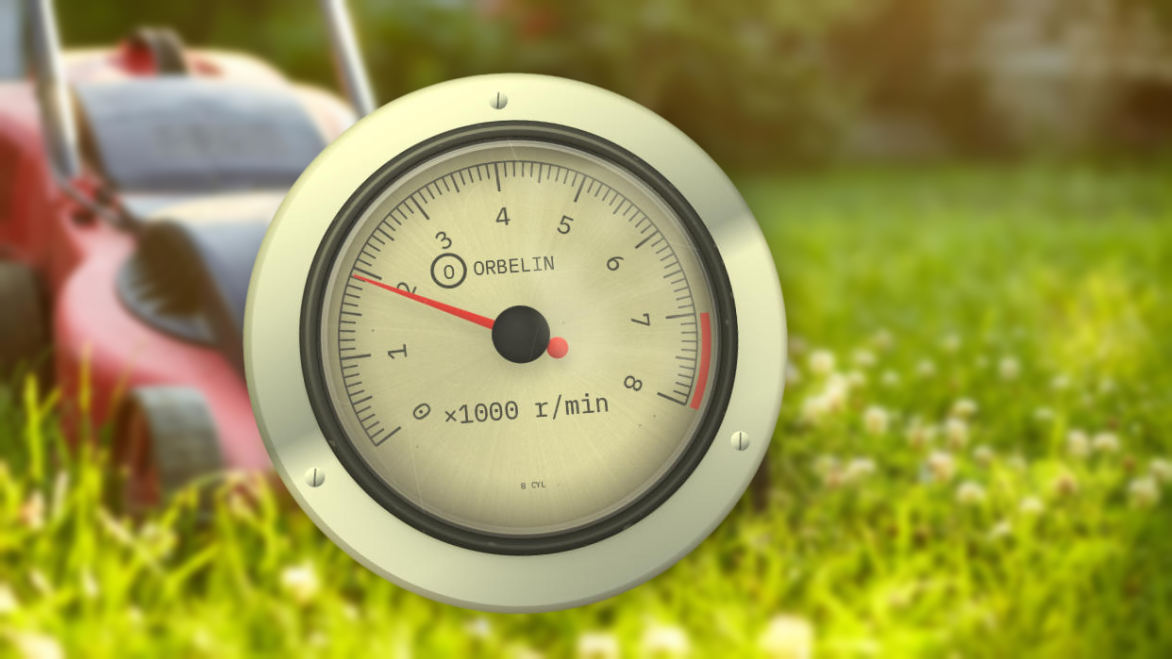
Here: 1900 rpm
